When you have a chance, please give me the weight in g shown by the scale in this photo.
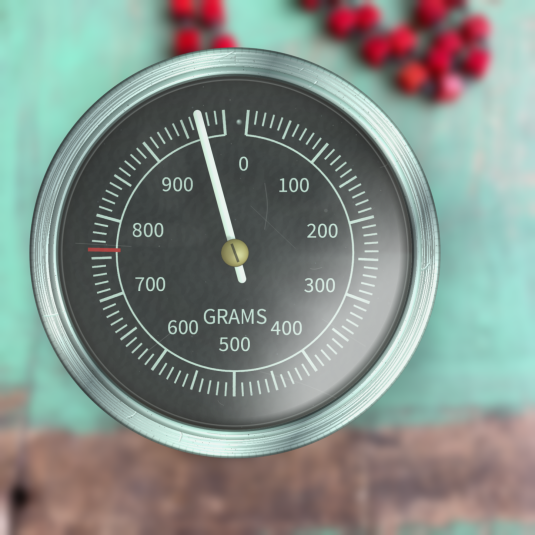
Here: 970 g
